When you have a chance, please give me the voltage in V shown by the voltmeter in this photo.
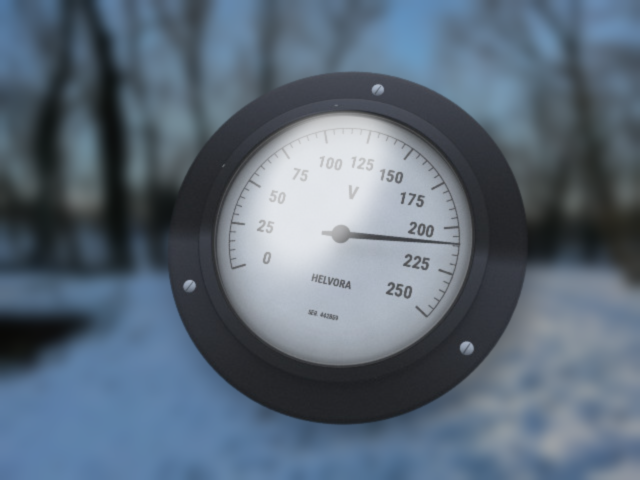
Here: 210 V
